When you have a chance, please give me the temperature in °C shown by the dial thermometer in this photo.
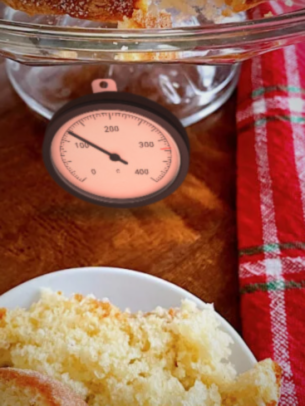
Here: 125 °C
